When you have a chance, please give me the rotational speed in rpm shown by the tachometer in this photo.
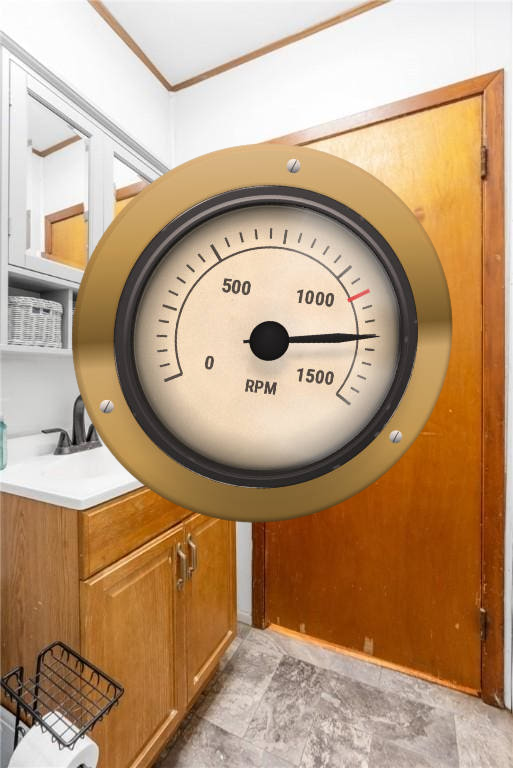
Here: 1250 rpm
